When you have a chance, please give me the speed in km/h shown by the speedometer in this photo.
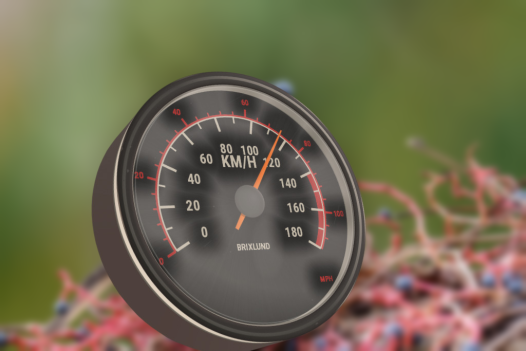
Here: 115 km/h
